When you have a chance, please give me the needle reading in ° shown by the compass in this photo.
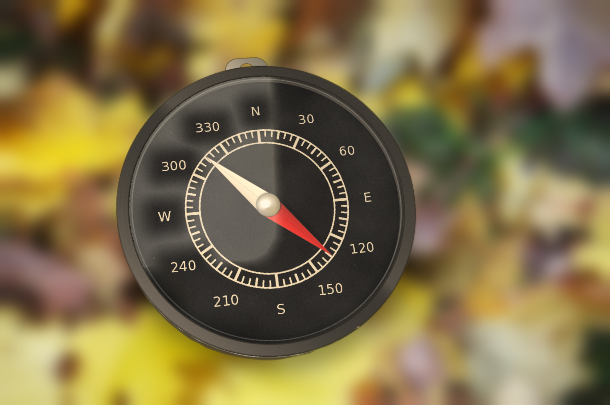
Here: 135 °
